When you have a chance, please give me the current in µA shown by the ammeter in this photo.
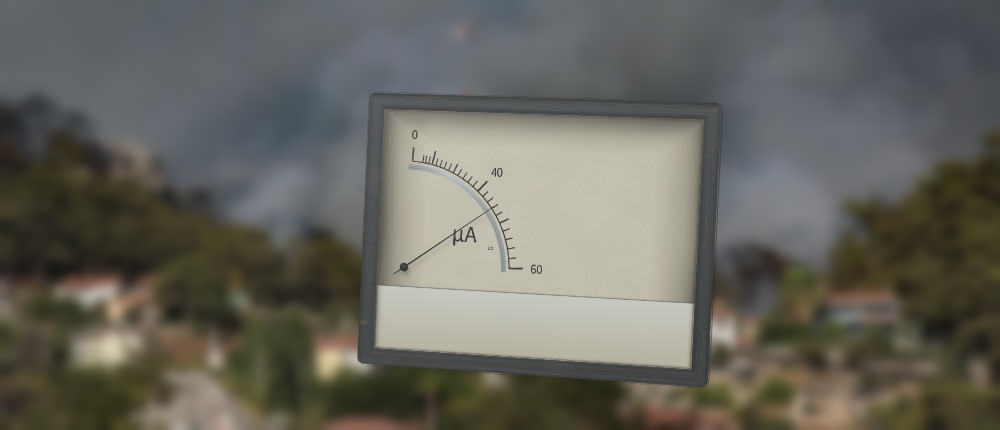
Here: 46 µA
